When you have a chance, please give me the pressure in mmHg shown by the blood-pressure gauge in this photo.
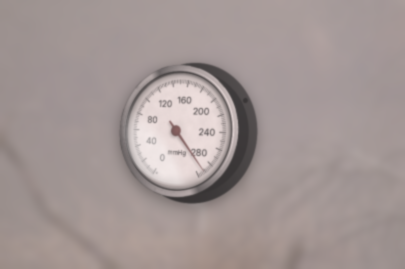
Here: 290 mmHg
